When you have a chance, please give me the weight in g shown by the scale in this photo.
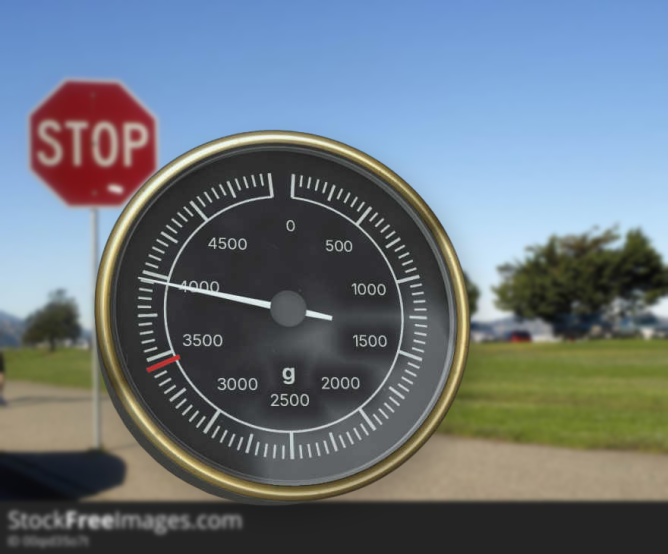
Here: 3950 g
